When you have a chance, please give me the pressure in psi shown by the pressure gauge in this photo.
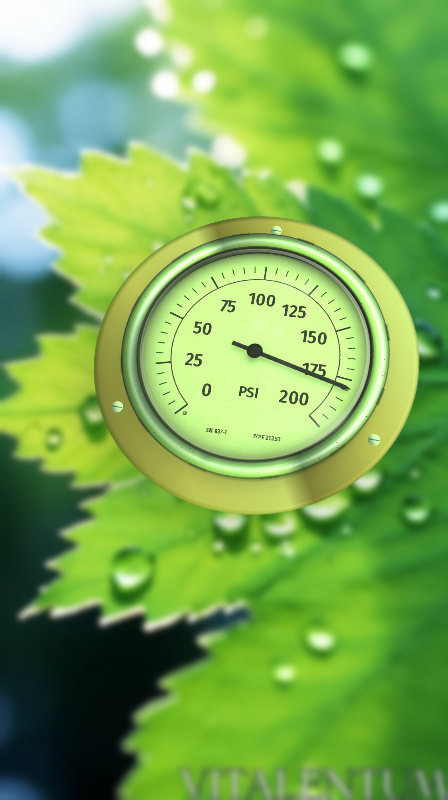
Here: 180 psi
